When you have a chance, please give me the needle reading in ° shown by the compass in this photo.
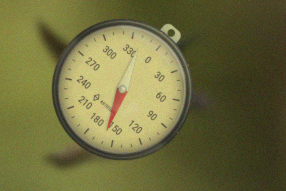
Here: 160 °
